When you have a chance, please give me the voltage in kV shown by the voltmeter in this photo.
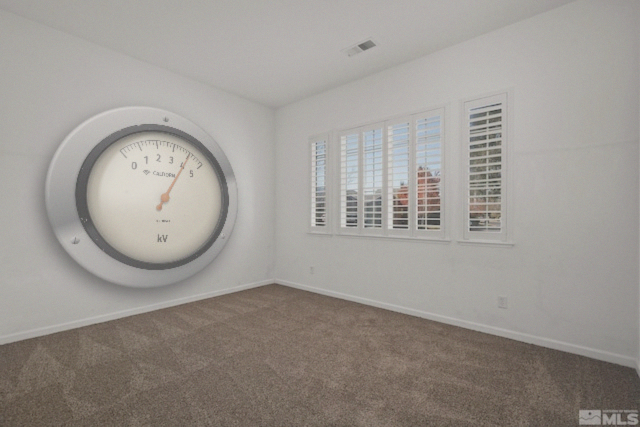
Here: 4 kV
